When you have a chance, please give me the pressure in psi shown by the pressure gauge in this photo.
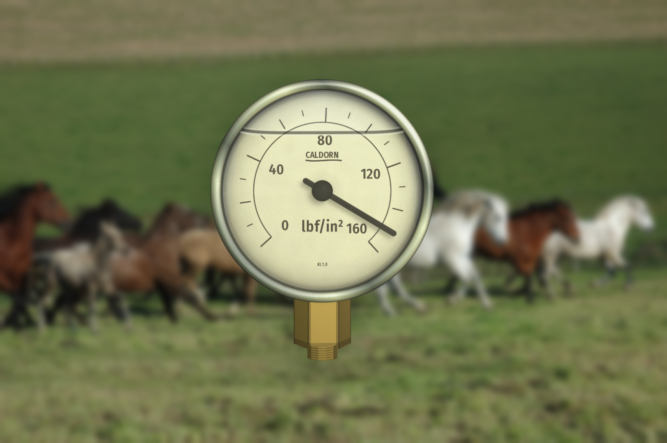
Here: 150 psi
